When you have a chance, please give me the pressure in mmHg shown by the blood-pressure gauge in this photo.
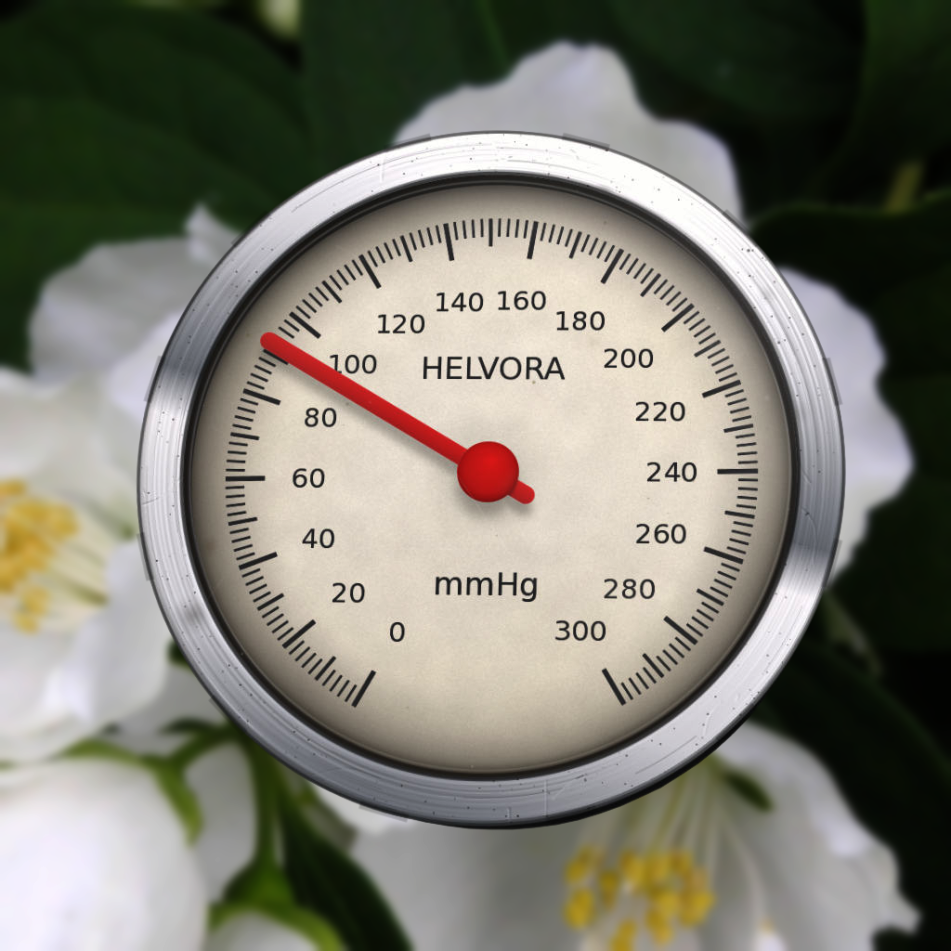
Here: 92 mmHg
